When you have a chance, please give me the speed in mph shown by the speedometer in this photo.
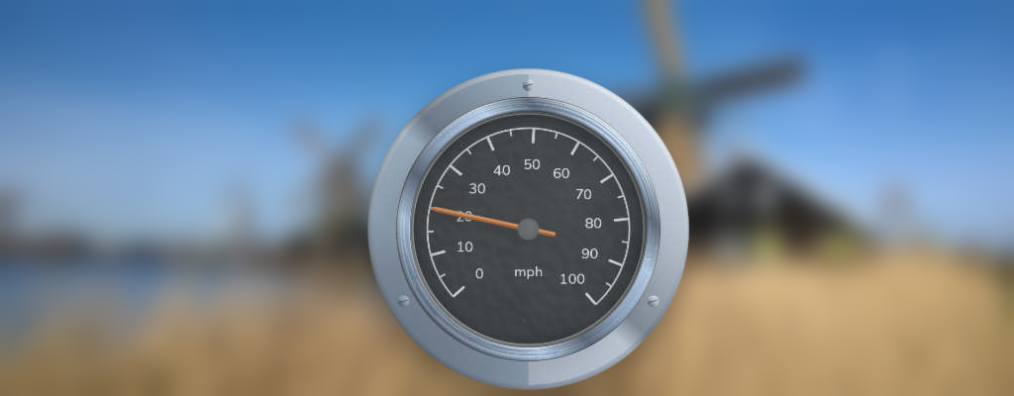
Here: 20 mph
